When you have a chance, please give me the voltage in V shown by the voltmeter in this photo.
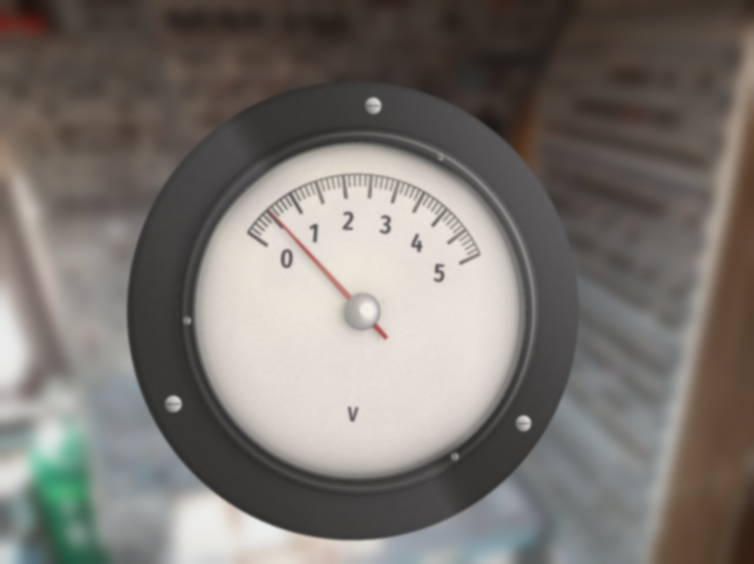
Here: 0.5 V
